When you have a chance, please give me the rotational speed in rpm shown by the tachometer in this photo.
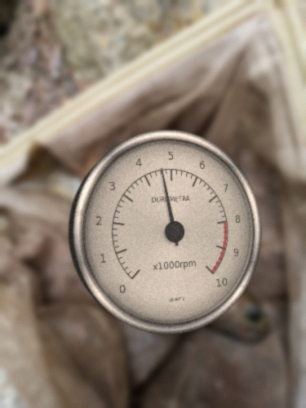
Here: 4600 rpm
